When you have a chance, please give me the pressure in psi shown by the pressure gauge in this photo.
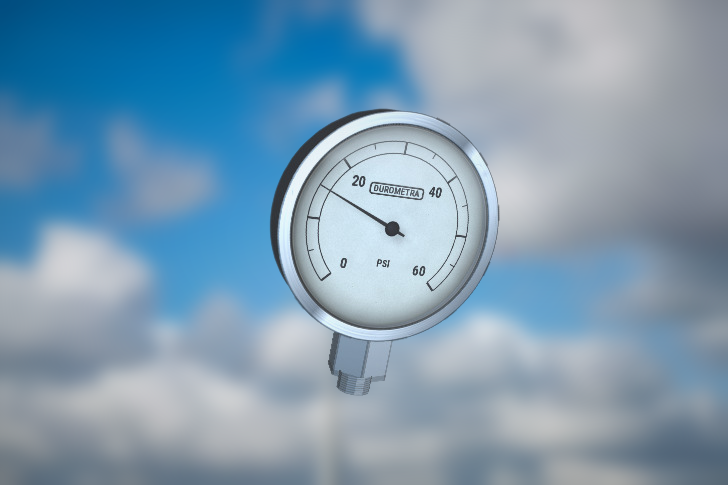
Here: 15 psi
